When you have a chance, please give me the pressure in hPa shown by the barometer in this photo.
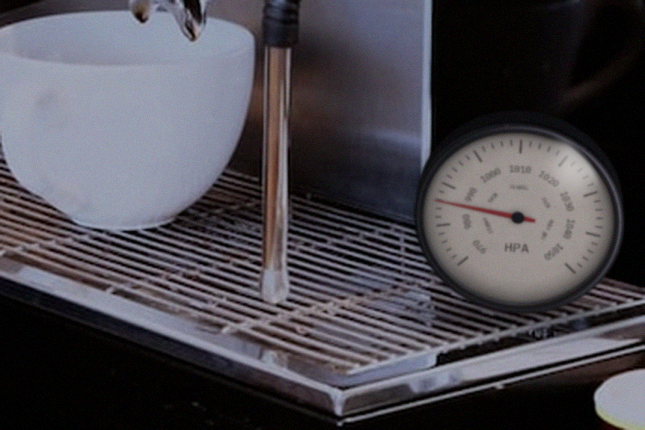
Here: 986 hPa
